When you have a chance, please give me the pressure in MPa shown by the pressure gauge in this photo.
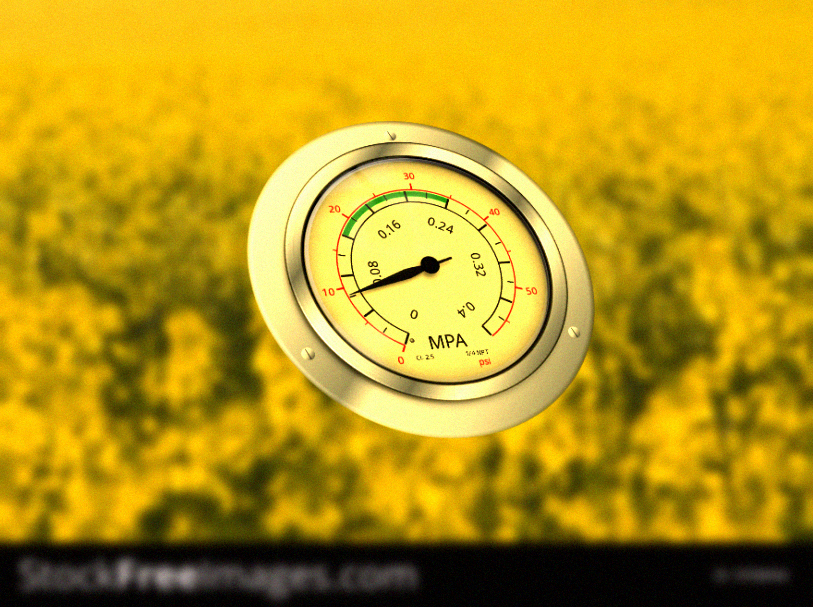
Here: 0.06 MPa
